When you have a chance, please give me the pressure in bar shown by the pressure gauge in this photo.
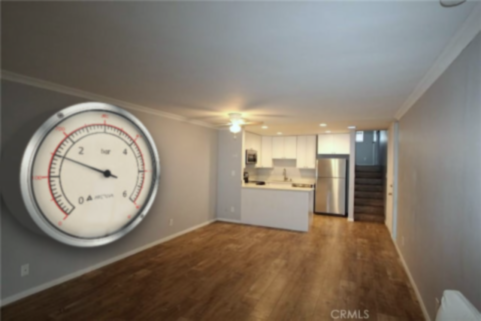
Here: 1.5 bar
